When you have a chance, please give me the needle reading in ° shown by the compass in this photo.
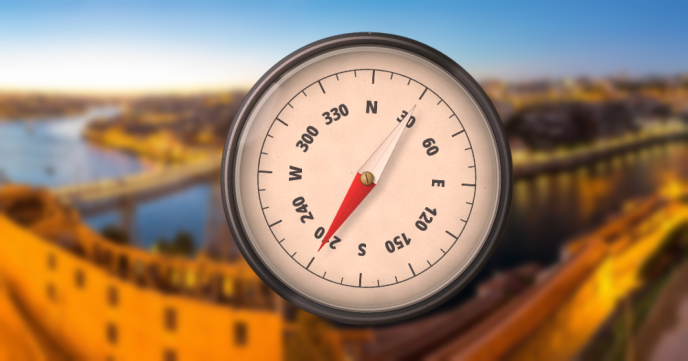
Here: 210 °
